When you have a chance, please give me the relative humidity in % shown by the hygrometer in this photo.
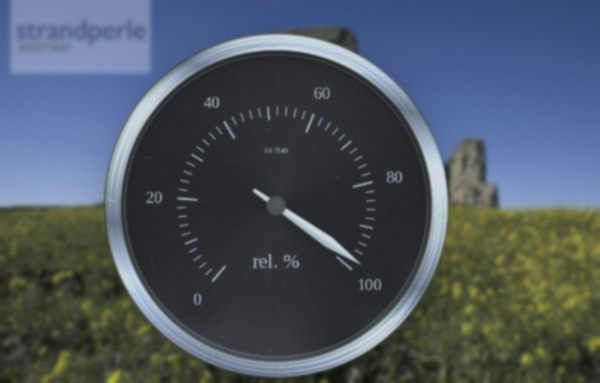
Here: 98 %
